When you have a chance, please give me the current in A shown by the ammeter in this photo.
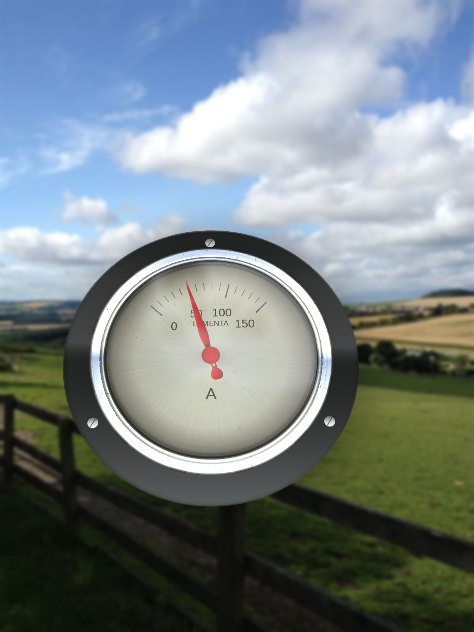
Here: 50 A
